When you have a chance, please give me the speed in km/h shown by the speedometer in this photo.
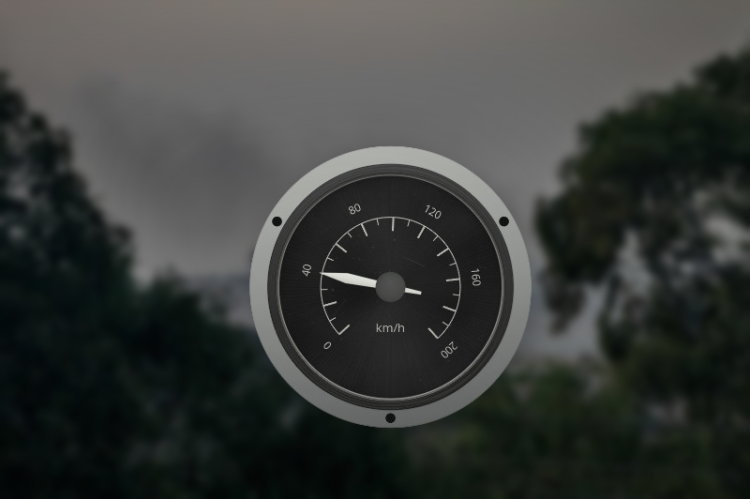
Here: 40 km/h
